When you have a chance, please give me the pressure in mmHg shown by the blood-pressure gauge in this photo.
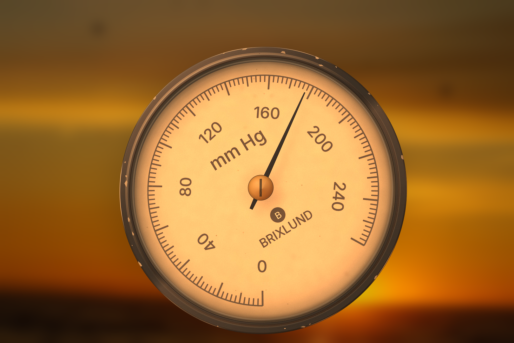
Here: 178 mmHg
